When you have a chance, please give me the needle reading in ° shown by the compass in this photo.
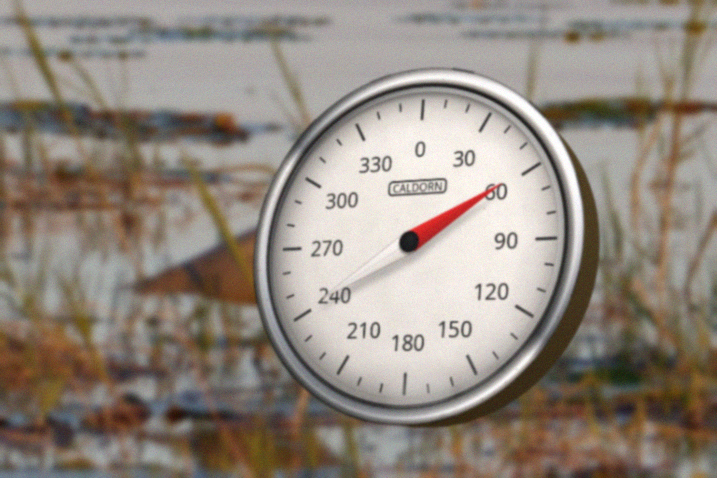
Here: 60 °
